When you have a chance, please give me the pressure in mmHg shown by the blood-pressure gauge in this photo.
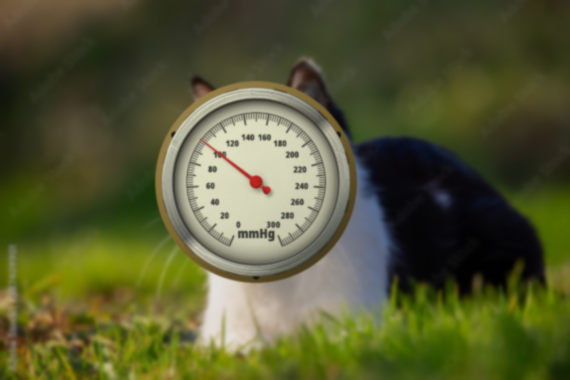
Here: 100 mmHg
